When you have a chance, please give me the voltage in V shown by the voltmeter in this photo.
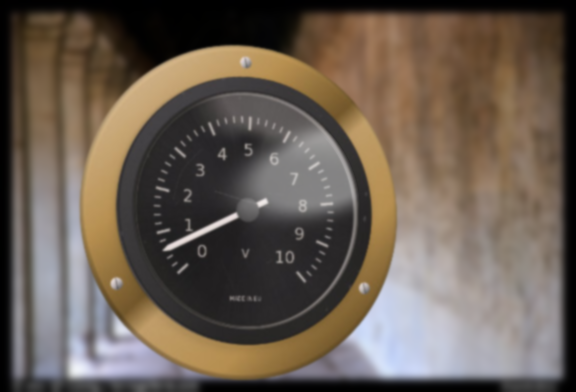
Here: 0.6 V
